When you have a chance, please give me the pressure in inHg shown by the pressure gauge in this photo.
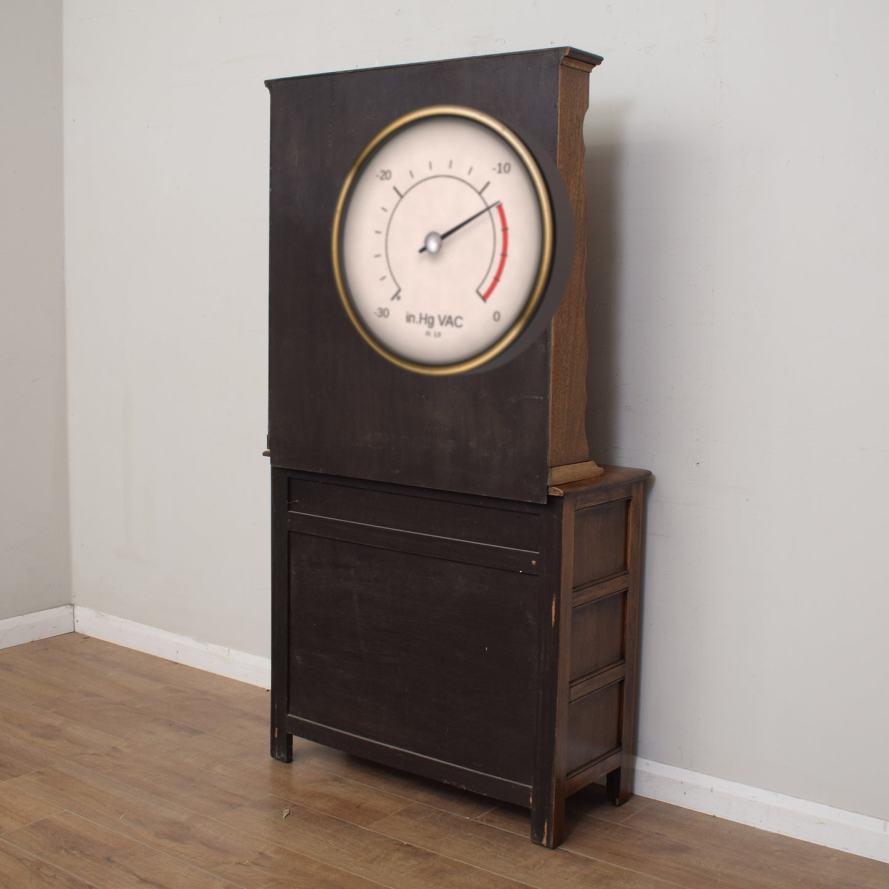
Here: -8 inHg
